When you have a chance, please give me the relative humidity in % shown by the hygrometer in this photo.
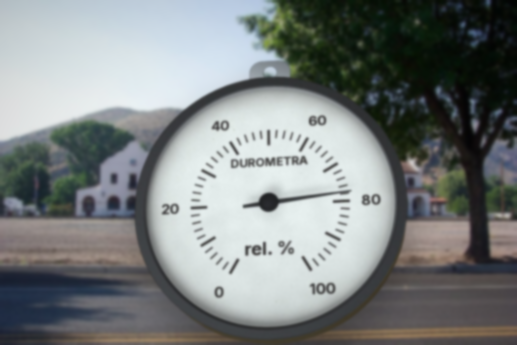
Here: 78 %
